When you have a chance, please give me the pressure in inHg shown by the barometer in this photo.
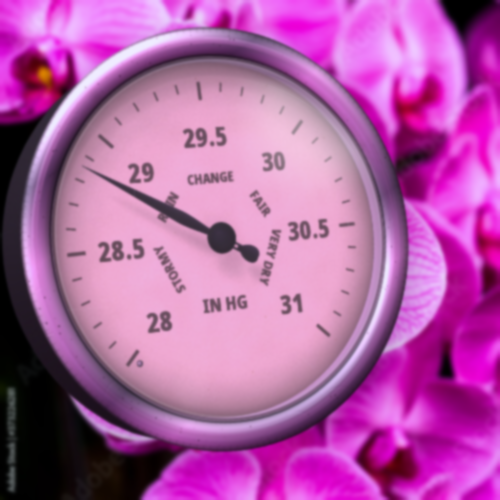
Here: 28.85 inHg
